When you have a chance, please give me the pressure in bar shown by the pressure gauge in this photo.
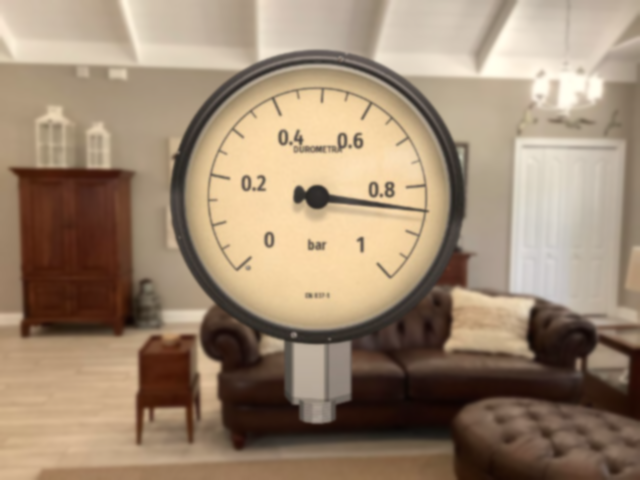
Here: 0.85 bar
